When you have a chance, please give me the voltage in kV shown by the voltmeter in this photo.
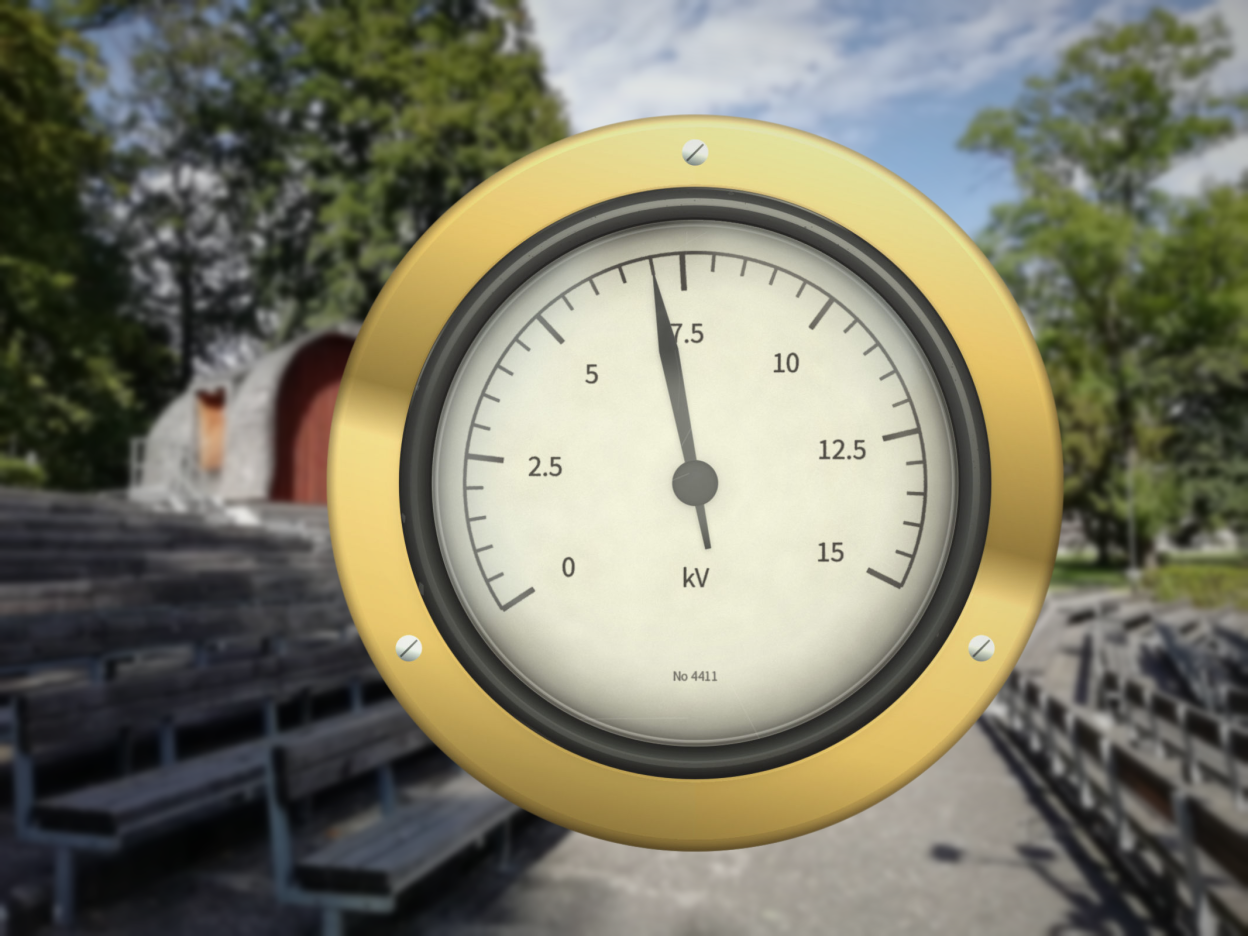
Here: 7 kV
